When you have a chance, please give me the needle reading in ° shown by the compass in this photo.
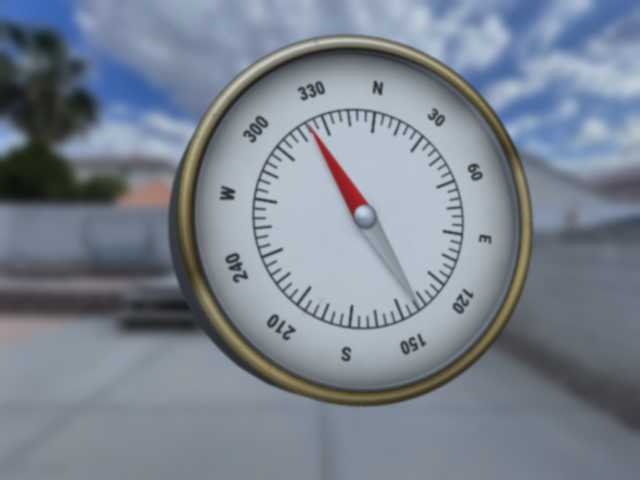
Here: 320 °
